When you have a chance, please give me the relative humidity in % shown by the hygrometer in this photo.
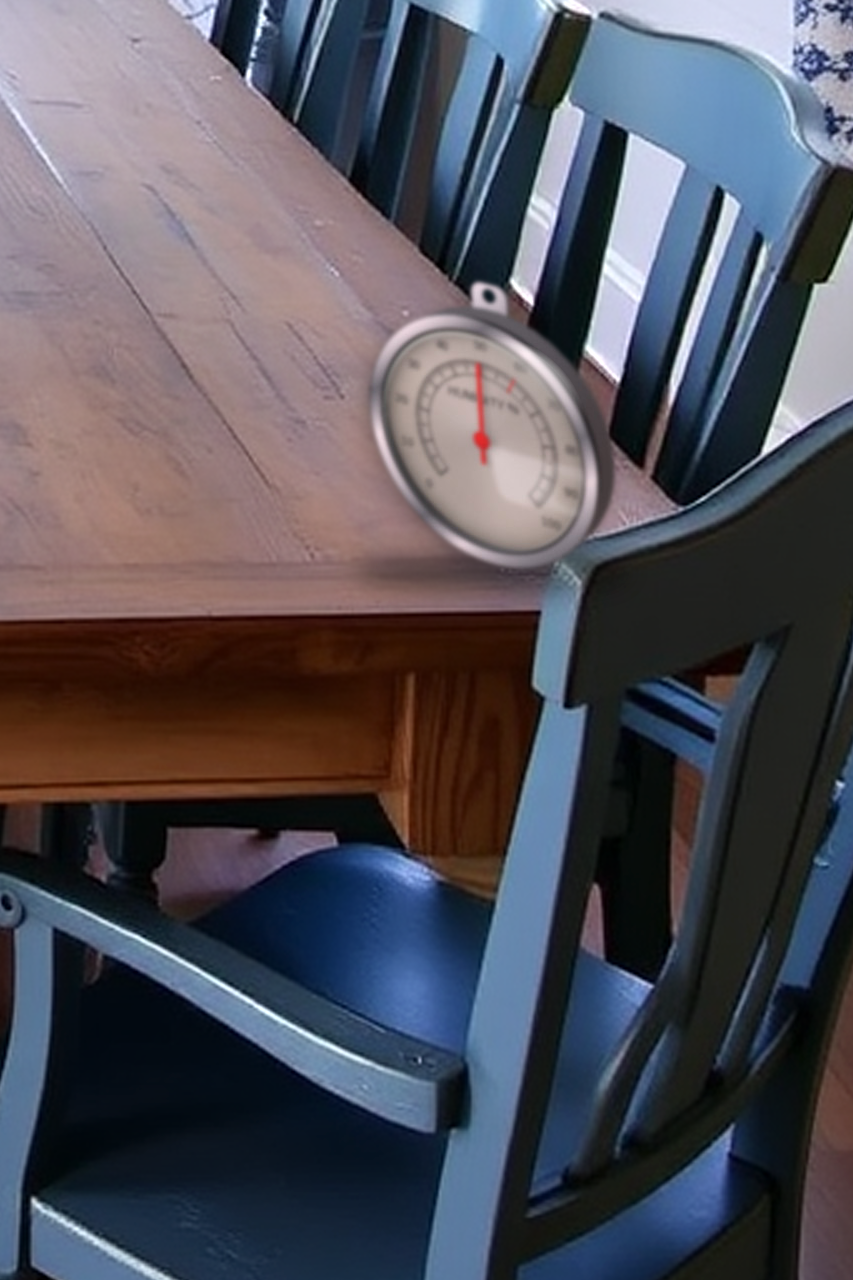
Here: 50 %
